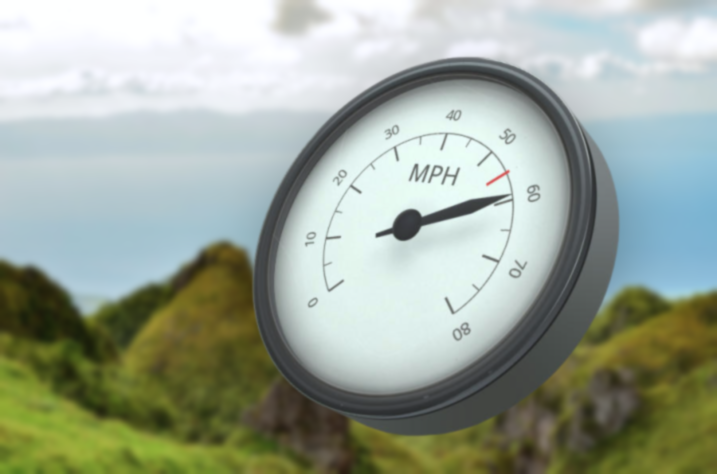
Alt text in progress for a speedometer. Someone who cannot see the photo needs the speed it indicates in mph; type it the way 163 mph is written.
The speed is 60 mph
